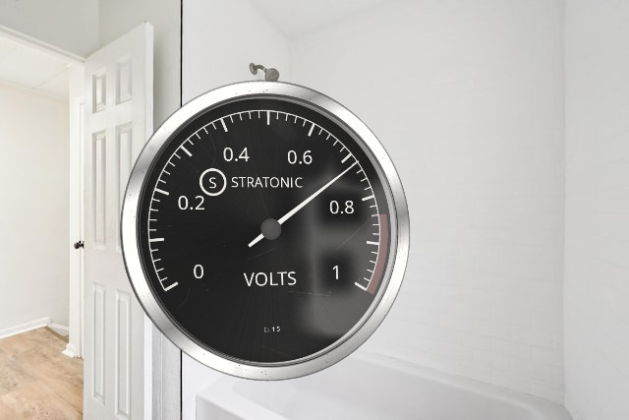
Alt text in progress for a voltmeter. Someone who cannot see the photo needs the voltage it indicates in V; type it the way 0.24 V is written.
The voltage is 0.72 V
